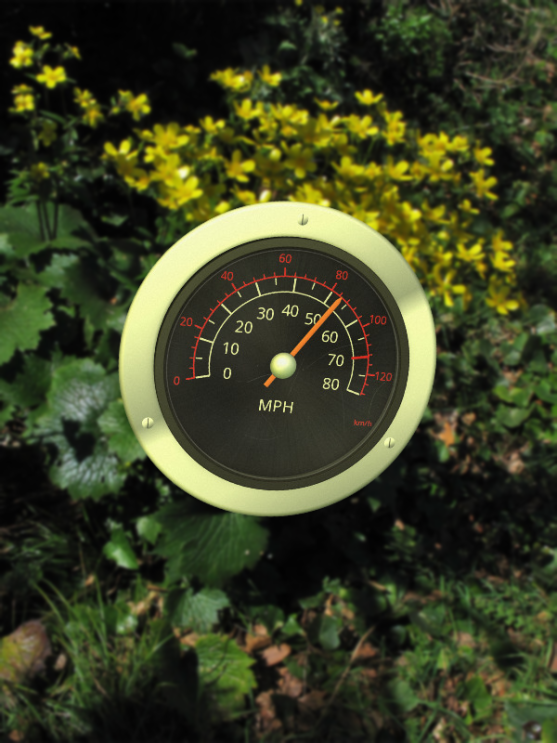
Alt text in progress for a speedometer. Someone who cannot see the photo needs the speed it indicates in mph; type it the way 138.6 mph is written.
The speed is 52.5 mph
